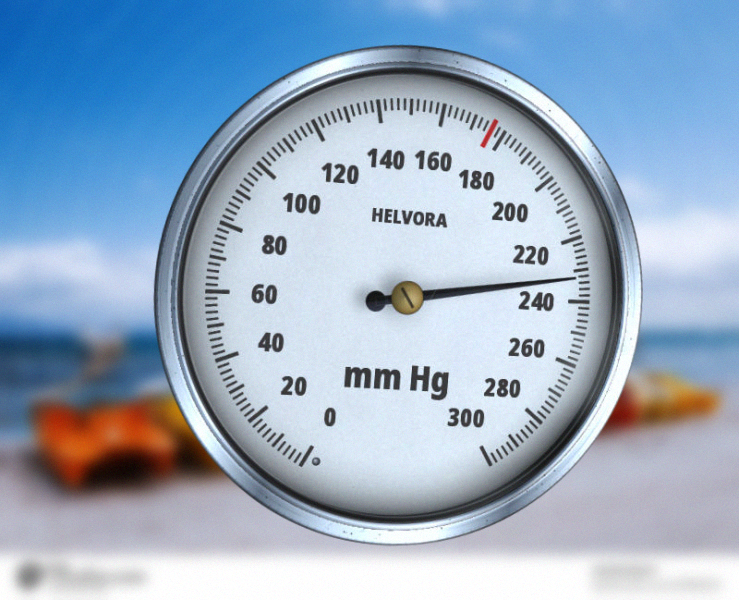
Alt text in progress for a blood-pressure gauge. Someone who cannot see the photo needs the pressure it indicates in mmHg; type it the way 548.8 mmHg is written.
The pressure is 232 mmHg
